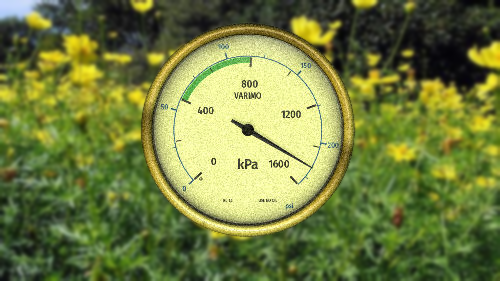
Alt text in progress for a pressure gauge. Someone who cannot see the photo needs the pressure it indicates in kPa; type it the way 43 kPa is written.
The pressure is 1500 kPa
